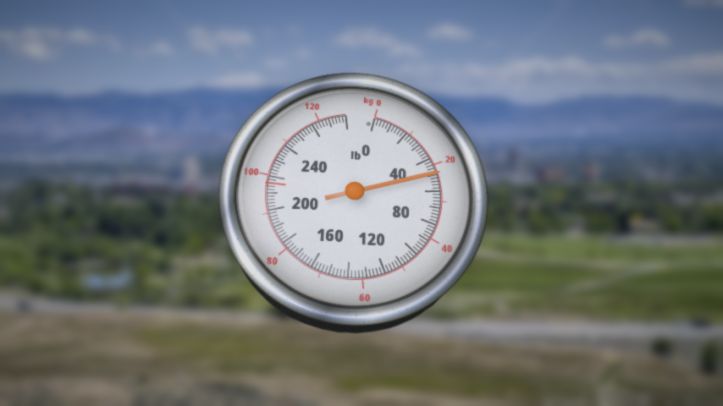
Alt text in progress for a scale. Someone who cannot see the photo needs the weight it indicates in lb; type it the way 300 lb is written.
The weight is 50 lb
